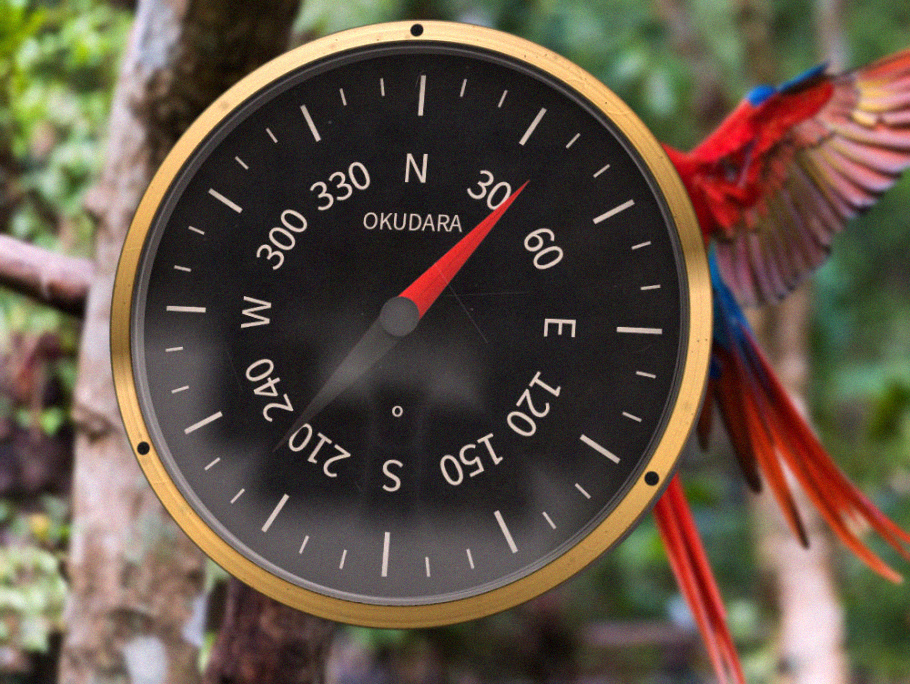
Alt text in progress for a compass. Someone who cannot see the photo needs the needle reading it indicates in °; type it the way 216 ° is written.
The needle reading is 40 °
